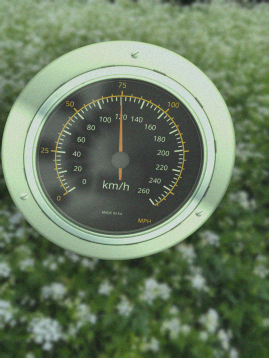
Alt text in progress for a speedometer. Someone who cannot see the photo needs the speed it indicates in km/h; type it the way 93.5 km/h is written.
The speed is 120 km/h
